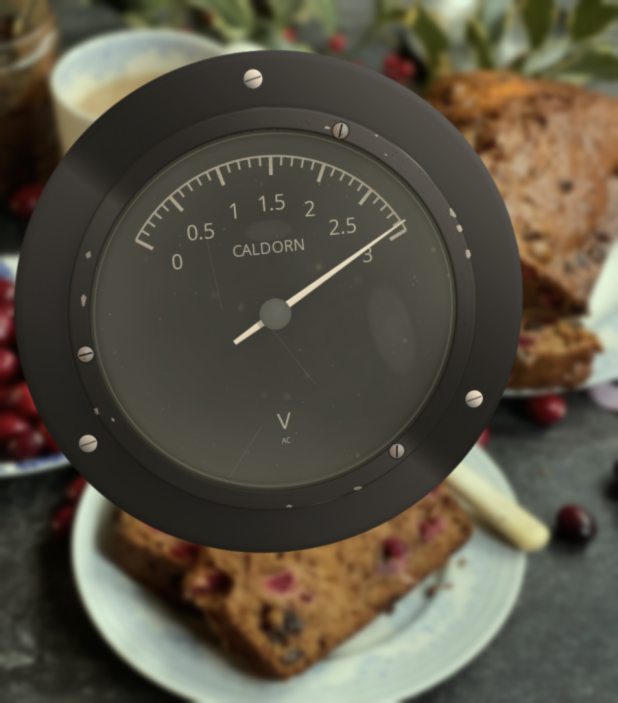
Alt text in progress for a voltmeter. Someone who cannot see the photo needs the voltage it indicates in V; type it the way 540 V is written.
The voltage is 2.9 V
